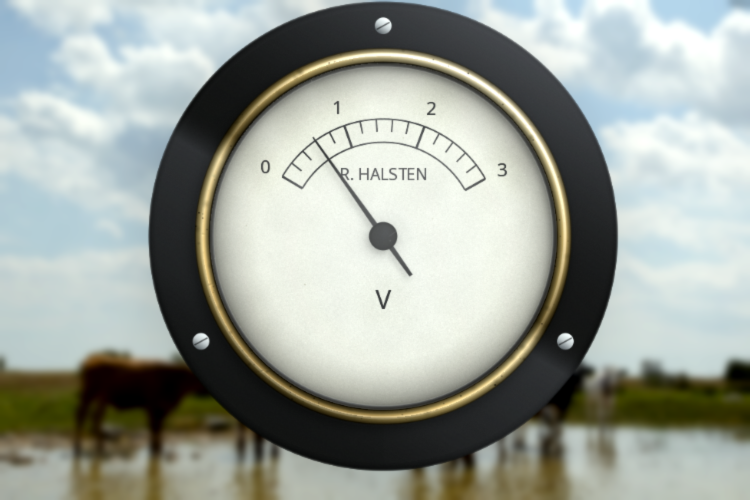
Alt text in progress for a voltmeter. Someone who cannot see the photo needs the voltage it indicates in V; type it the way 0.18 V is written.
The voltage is 0.6 V
